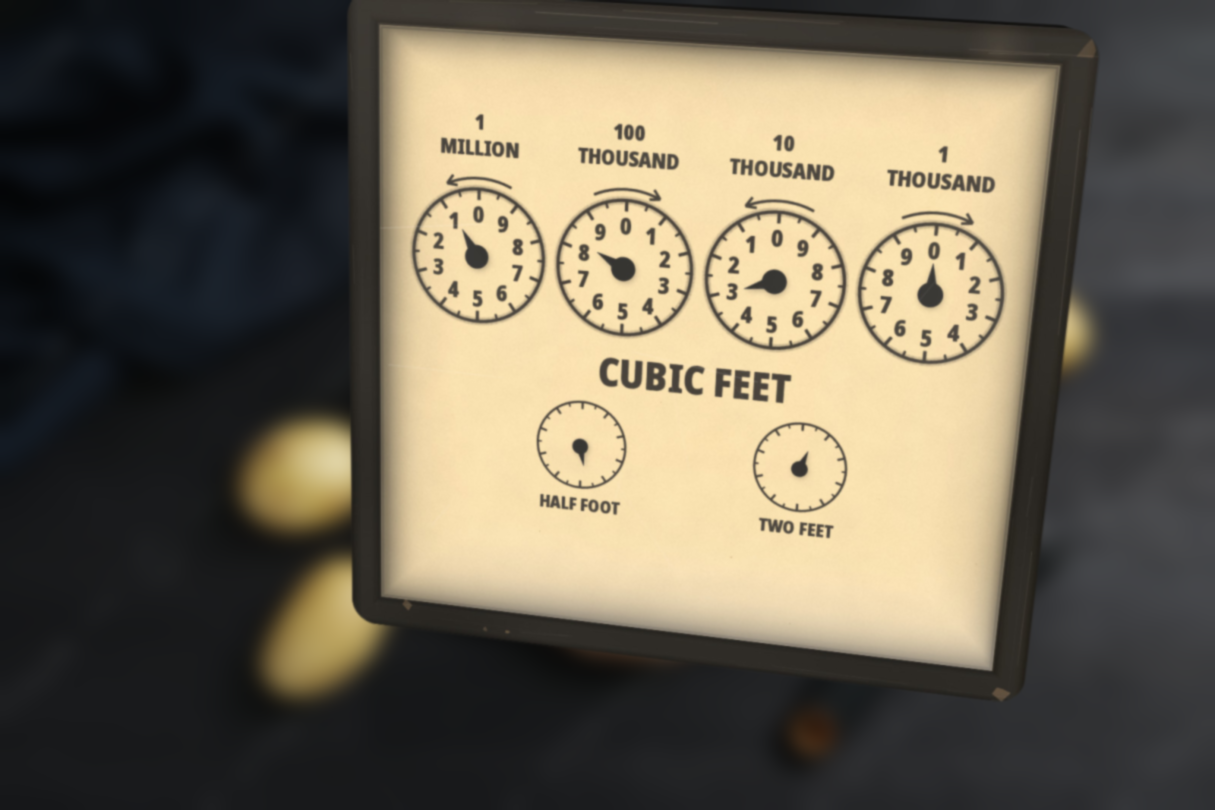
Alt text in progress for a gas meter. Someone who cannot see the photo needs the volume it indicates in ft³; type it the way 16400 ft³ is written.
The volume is 83000 ft³
